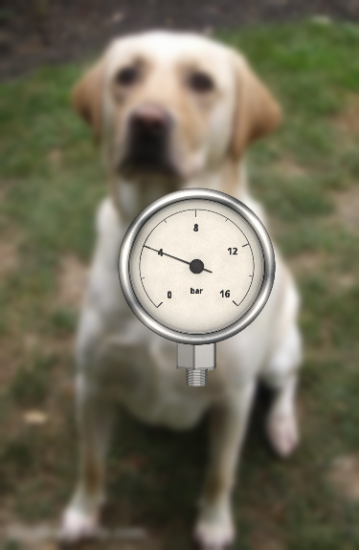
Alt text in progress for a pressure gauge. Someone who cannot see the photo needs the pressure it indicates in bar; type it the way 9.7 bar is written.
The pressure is 4 bar
